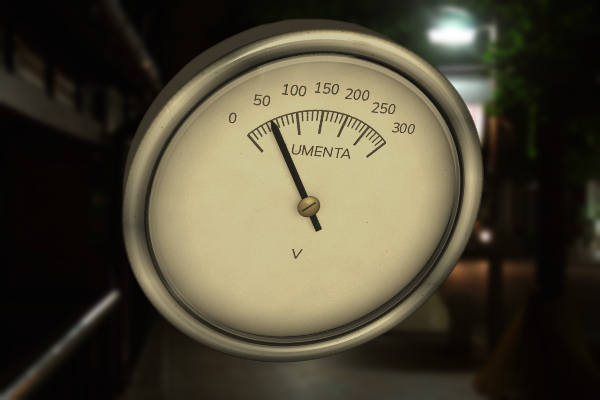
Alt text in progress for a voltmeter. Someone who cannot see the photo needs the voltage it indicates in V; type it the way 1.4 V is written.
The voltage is 50 V
